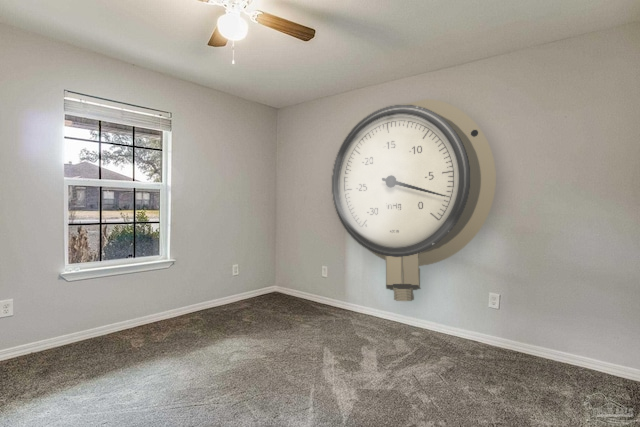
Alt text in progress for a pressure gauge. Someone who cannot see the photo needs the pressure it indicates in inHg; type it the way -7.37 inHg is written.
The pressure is -2.5 inHg
